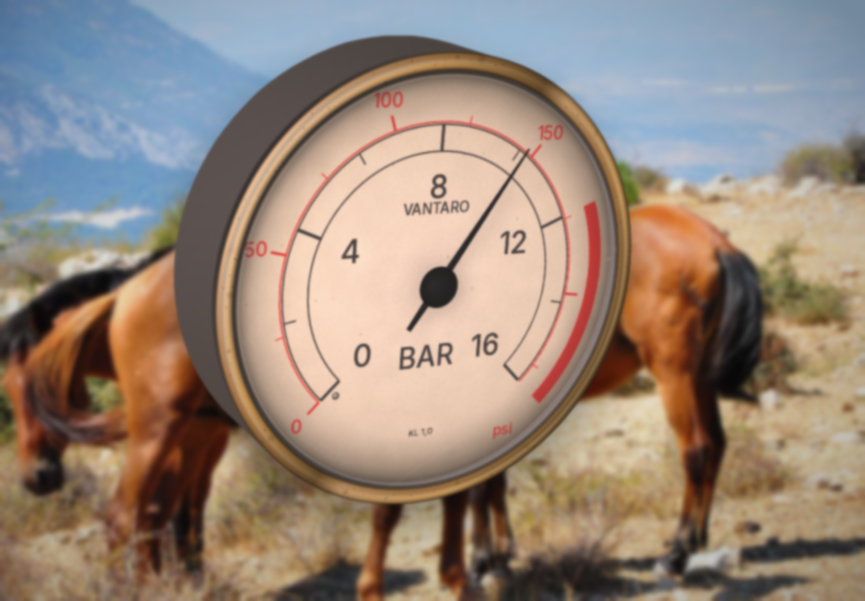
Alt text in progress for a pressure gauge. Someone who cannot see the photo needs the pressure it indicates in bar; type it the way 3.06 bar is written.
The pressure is 10 bar
